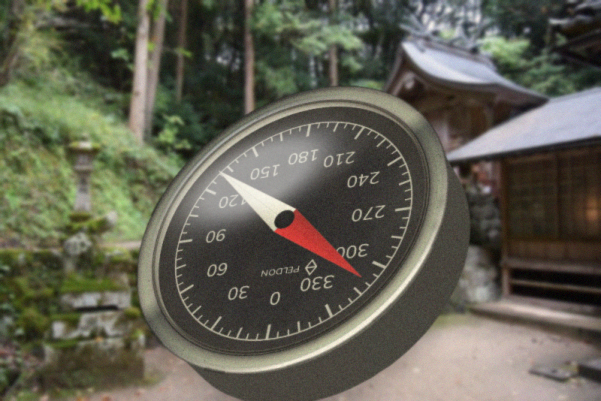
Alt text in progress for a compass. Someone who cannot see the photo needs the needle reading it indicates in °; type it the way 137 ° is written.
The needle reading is 310 °
